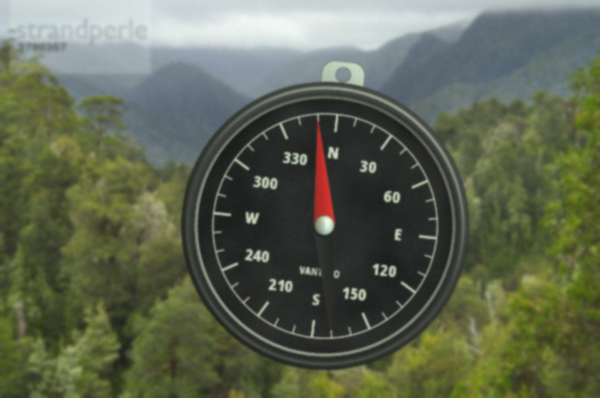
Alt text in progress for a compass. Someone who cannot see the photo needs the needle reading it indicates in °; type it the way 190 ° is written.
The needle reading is 350 °
